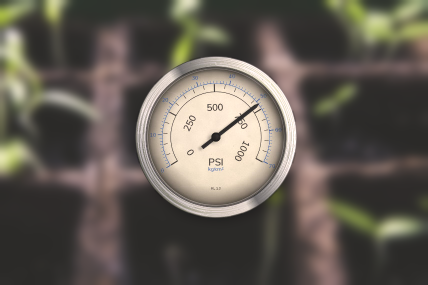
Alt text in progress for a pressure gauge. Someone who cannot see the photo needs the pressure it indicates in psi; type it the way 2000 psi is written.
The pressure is 725 psi
